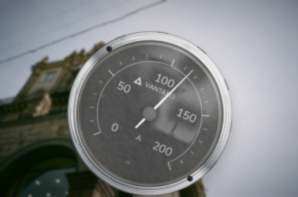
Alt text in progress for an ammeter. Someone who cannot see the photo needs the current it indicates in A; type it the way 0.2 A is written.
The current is 115 A
